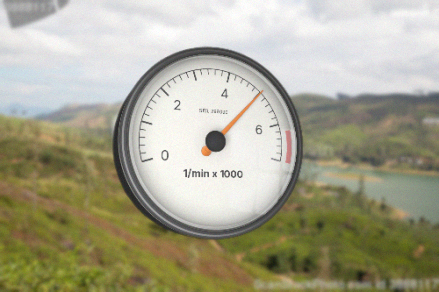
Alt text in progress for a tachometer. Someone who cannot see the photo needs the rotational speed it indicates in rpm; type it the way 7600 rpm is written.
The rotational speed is 5000 rpm
